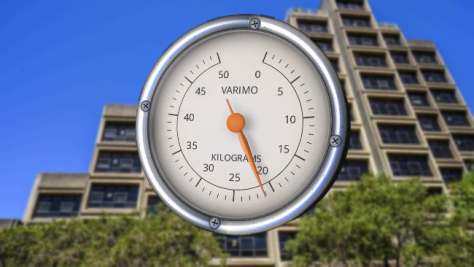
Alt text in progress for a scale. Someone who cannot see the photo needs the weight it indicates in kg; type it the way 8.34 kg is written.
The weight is 21 kg
